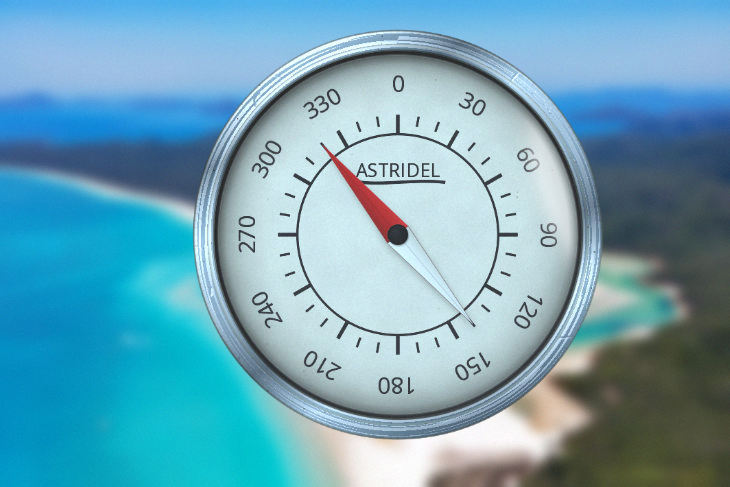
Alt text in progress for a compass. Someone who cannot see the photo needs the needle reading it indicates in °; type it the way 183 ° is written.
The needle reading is 320 °
